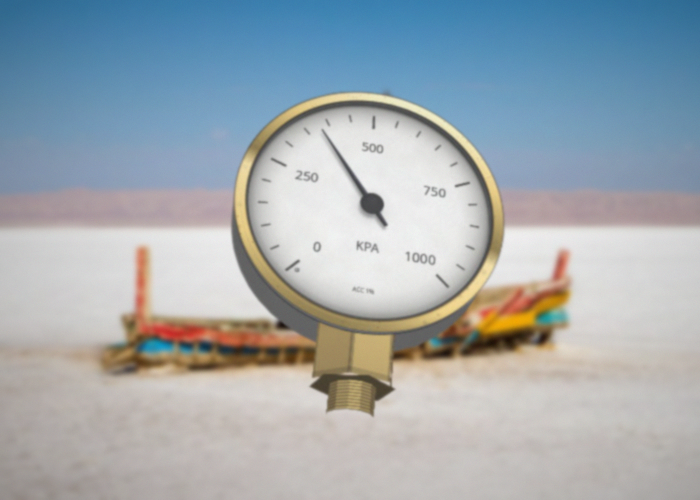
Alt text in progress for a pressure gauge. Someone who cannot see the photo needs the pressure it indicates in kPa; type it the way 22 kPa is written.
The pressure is 375 kPa
